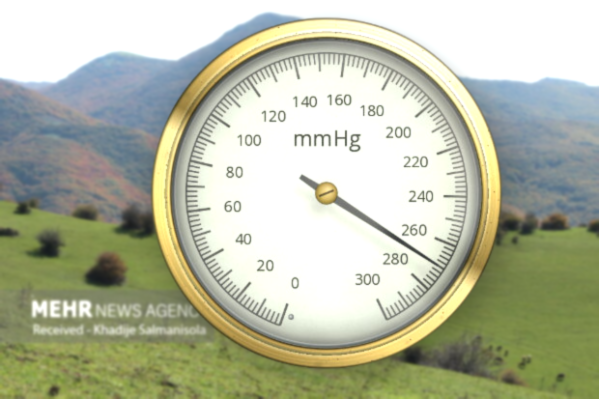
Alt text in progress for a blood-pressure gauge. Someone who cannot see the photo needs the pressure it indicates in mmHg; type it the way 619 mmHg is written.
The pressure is 270 mmHg
